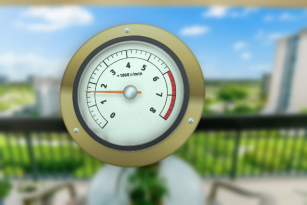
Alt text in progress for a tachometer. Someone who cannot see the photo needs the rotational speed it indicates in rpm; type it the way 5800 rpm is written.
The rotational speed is 1600 rpm
